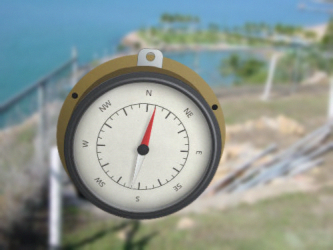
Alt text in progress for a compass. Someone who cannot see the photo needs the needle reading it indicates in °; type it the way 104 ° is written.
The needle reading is 10 °
